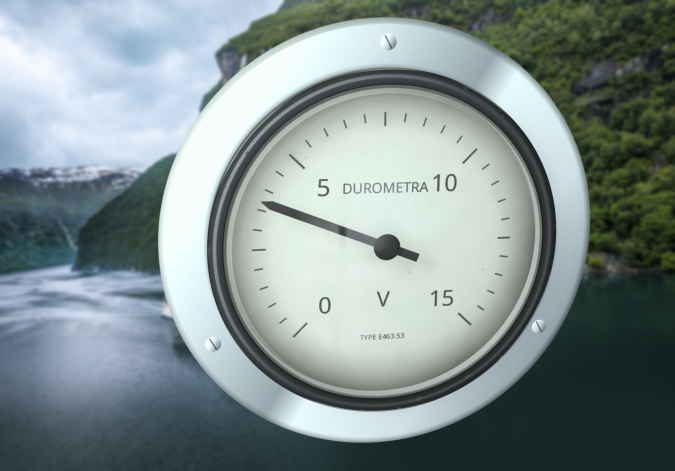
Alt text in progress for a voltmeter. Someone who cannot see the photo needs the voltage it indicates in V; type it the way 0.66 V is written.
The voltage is 3.75 V
